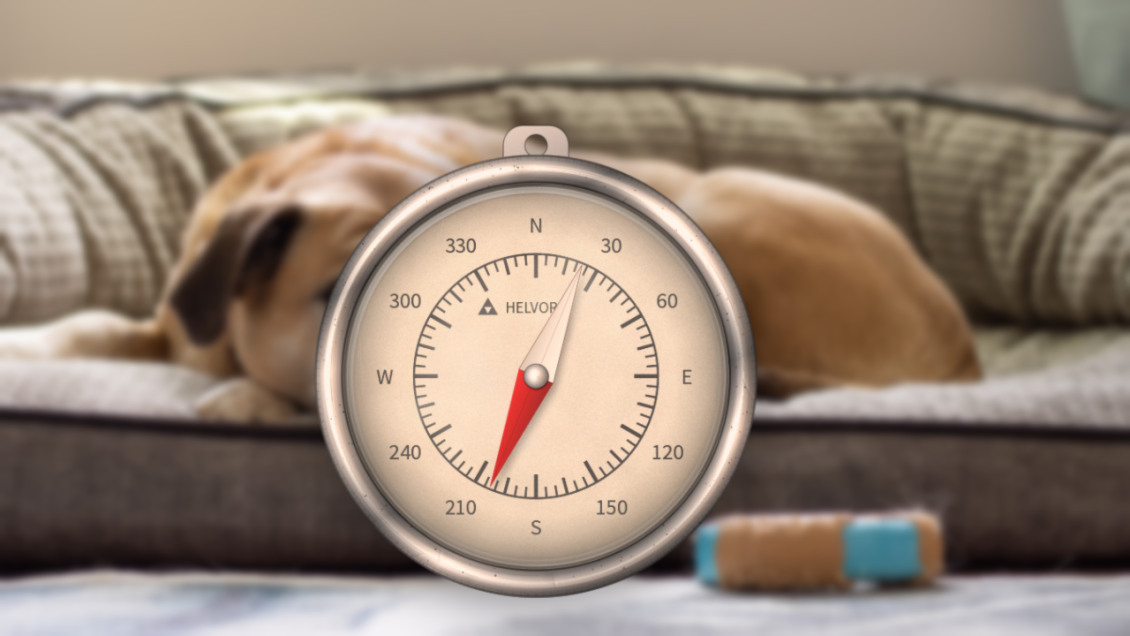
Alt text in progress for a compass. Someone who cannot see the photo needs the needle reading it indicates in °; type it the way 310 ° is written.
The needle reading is 202.5 °
